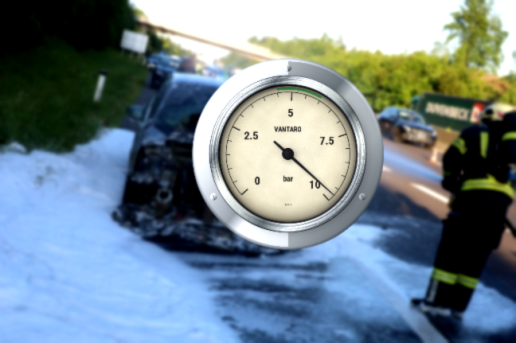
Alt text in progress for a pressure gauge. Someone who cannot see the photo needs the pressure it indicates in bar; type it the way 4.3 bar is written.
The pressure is 9.75 bar
